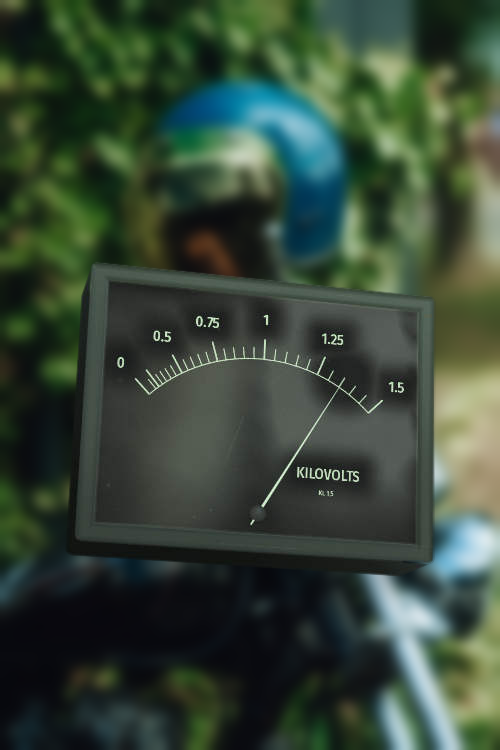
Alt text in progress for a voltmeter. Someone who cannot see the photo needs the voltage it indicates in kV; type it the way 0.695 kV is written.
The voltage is 1.35 kV
